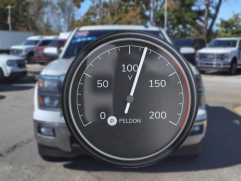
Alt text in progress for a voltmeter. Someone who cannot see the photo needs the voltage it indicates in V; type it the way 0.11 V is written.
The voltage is 115 V
